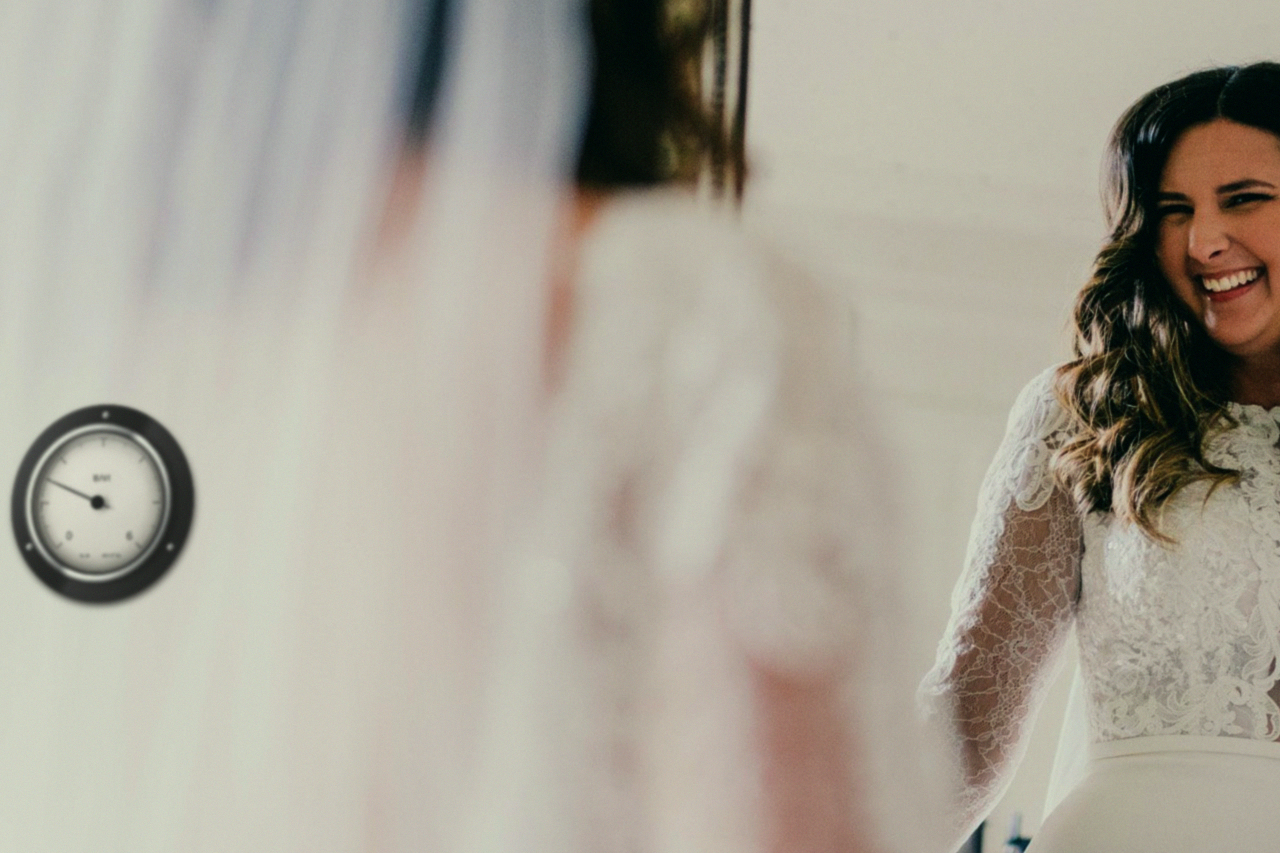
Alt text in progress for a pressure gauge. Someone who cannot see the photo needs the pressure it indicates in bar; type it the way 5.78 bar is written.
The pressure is 1.5 bar
